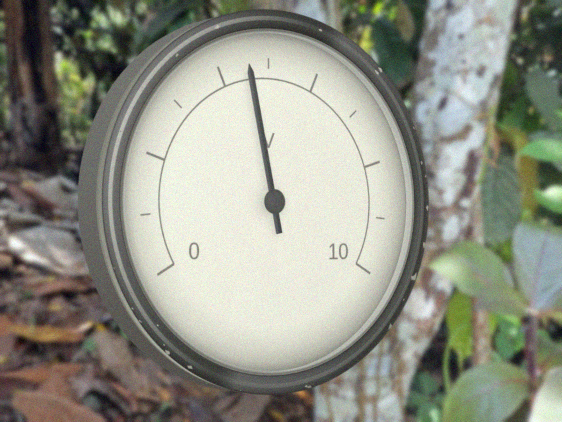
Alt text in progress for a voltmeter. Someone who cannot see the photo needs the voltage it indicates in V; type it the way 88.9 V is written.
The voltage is 4.5 V
